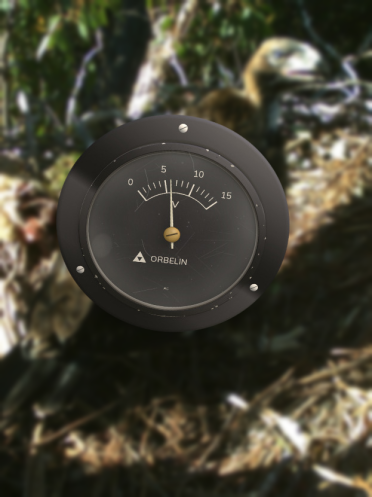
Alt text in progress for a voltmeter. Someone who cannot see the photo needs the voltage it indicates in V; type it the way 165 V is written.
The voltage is 6 V
